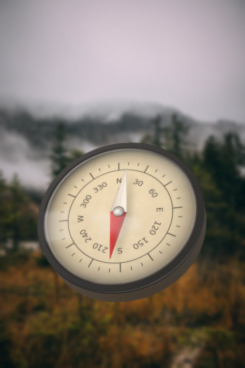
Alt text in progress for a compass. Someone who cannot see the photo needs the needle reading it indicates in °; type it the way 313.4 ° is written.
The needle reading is 190 °
